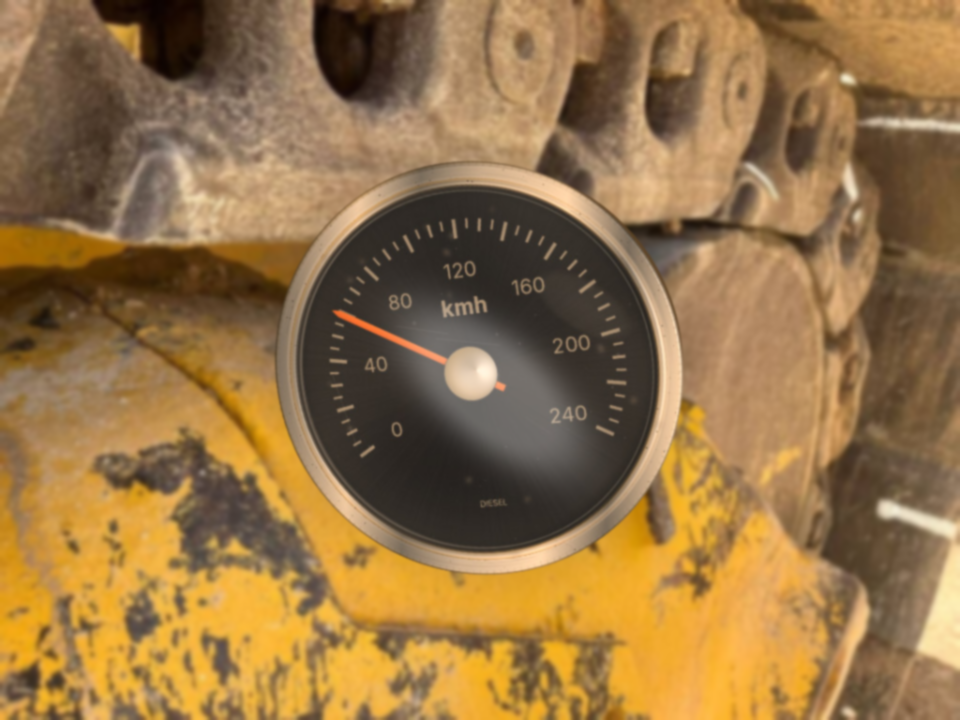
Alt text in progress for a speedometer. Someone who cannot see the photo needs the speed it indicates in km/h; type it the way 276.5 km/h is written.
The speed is 60 km/h
